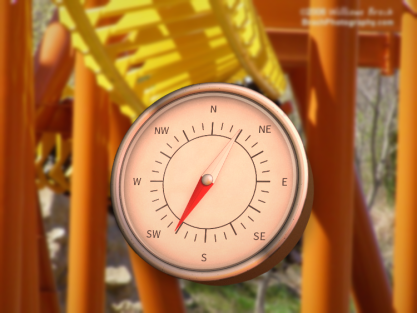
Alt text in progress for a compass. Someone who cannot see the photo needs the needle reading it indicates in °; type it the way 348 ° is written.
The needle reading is 210 °
